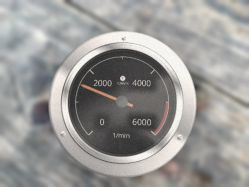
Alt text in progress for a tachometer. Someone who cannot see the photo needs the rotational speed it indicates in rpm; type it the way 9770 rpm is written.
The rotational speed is 1500 rpm
